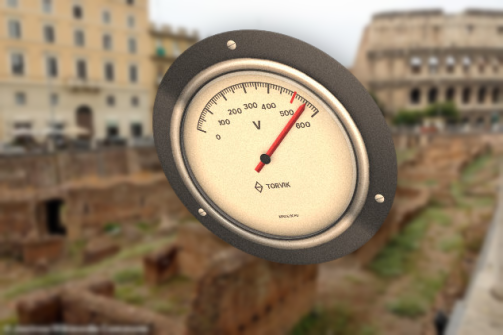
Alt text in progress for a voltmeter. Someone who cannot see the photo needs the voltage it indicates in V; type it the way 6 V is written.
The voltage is 550 V
